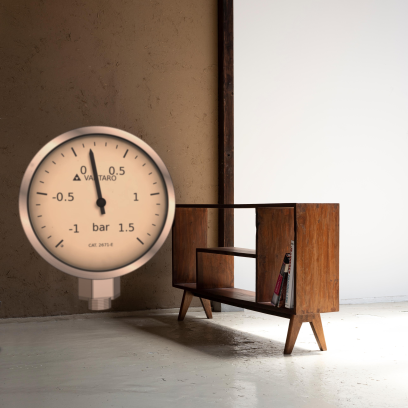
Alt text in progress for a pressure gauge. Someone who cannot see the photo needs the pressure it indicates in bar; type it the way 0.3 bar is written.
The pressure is 0.15 bar
